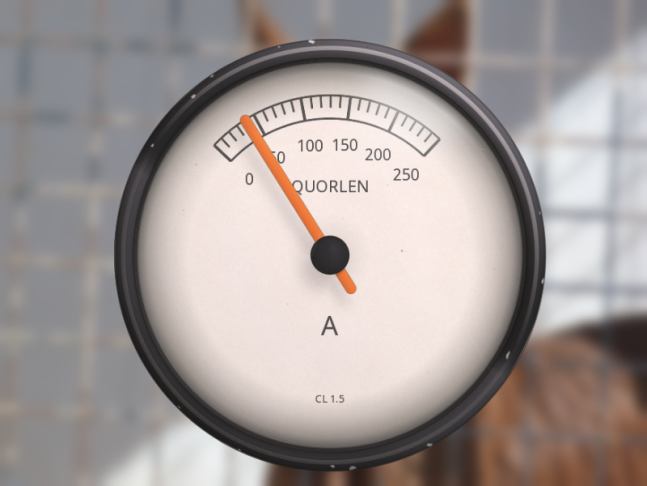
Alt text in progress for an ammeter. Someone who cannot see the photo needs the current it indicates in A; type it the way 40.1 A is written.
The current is 40 A
